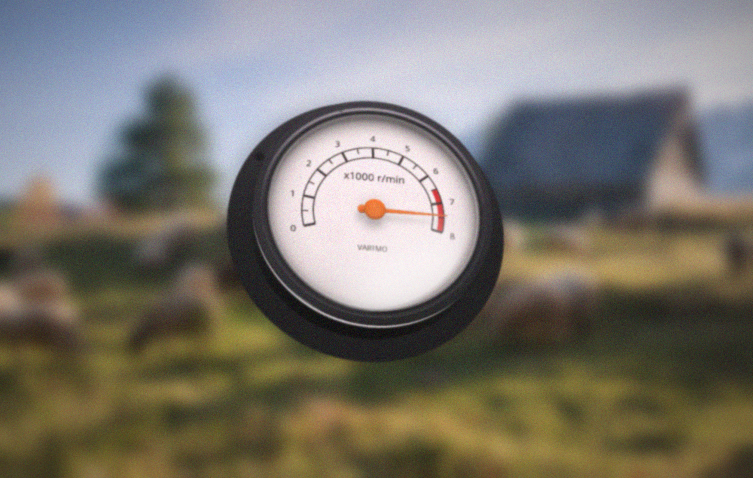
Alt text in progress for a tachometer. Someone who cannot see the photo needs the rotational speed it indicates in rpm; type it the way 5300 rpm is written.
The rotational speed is 7500 rpm
